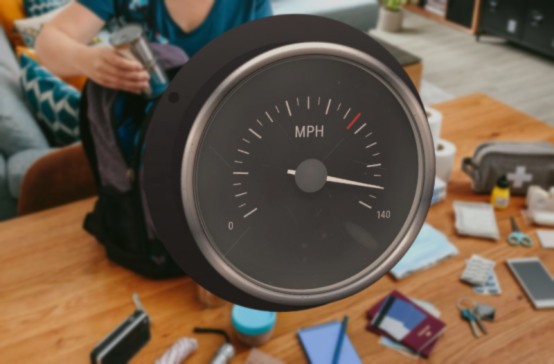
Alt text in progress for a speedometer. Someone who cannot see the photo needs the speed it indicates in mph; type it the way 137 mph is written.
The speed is 130 mph
